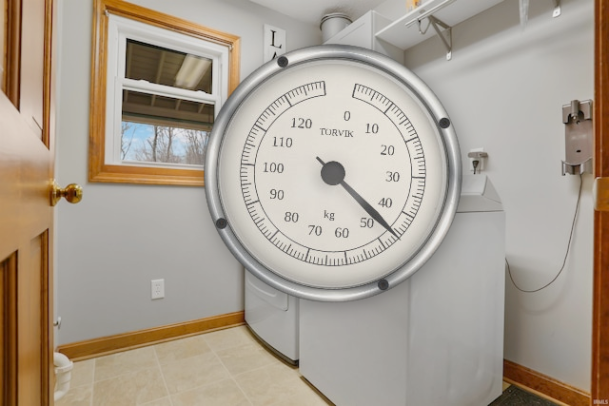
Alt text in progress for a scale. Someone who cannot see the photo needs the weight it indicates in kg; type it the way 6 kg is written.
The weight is 46 kg
